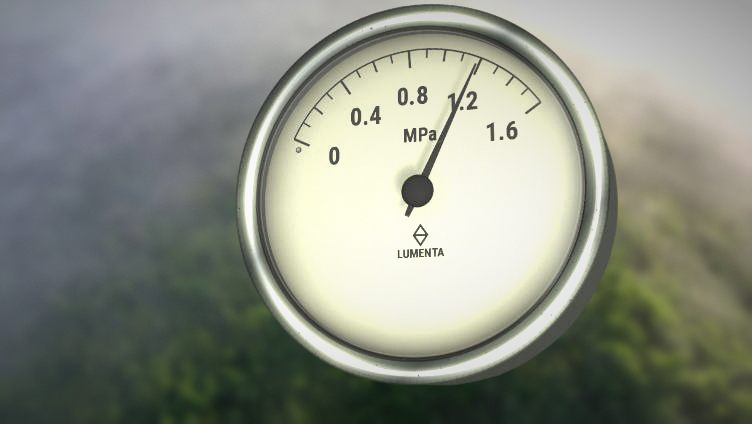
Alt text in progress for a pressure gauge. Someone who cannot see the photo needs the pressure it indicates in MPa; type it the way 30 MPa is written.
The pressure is 1.2 MPa
